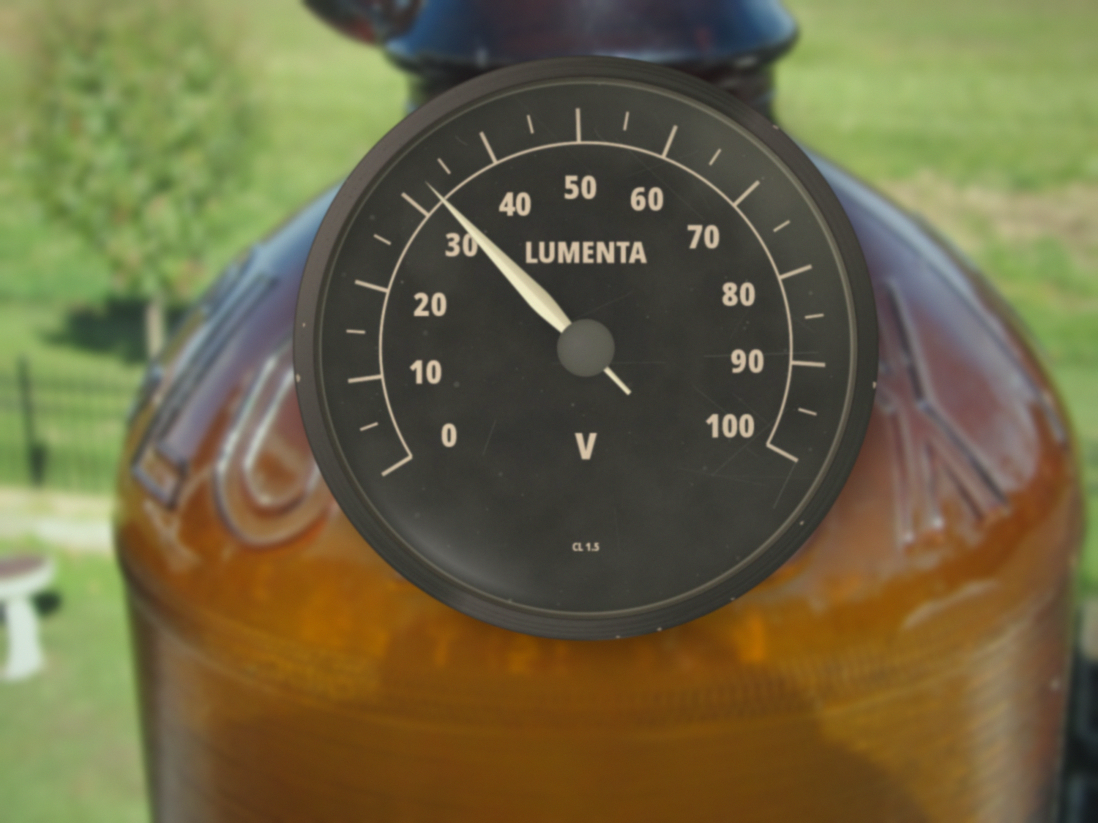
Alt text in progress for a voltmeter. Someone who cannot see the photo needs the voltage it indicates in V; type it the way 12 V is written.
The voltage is 32.5 V
